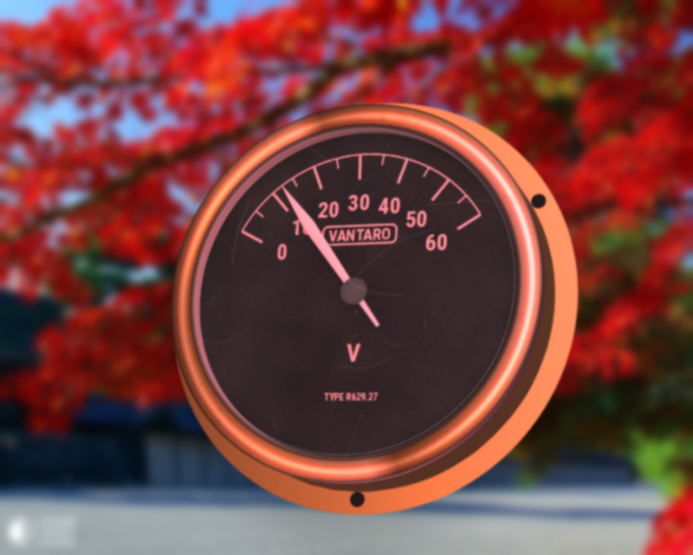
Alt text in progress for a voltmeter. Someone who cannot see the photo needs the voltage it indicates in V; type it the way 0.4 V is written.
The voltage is 12.5 V
